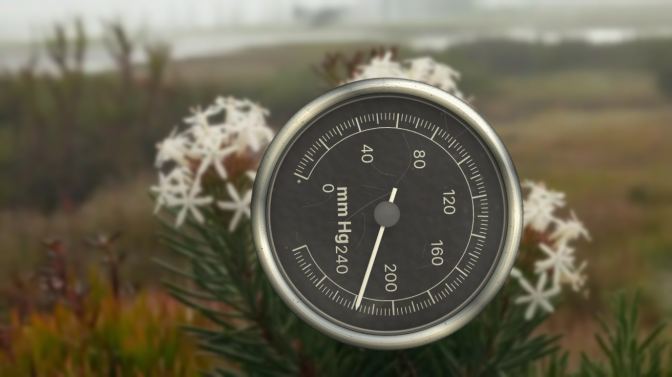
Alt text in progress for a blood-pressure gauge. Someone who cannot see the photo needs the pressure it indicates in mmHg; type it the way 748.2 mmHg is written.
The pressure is 218 mmHg
